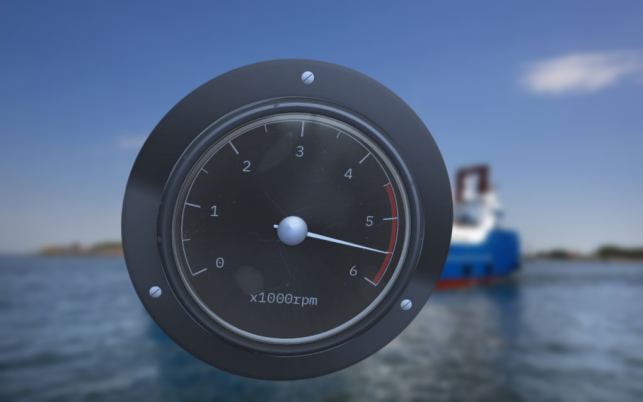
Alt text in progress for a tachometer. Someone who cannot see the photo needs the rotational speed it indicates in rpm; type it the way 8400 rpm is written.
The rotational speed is 5500 rpm
